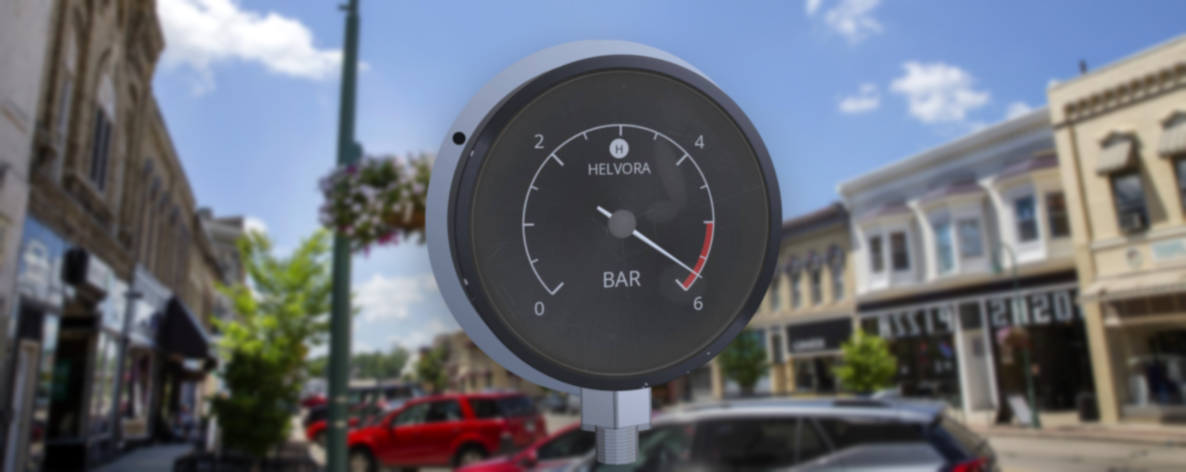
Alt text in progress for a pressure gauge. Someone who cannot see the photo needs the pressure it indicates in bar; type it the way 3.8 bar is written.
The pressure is 5.75 bar
